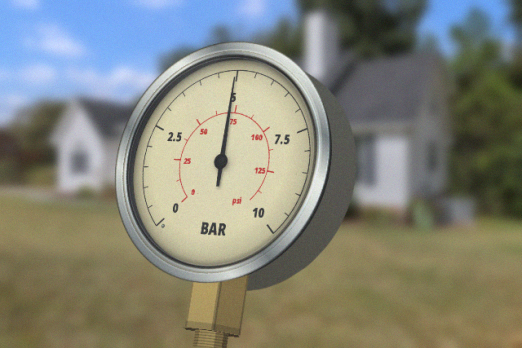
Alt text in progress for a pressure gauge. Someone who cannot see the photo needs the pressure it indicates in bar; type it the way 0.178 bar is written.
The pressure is 5 bar
